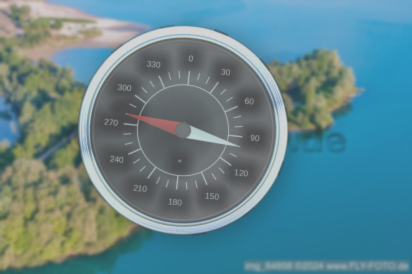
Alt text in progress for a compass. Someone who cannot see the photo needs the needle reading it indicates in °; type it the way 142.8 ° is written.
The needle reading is 280 °
